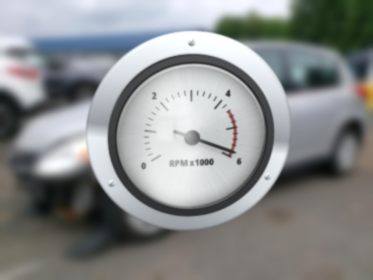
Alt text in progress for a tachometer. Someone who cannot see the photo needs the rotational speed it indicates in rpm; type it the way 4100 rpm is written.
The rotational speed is 5800 rpm
